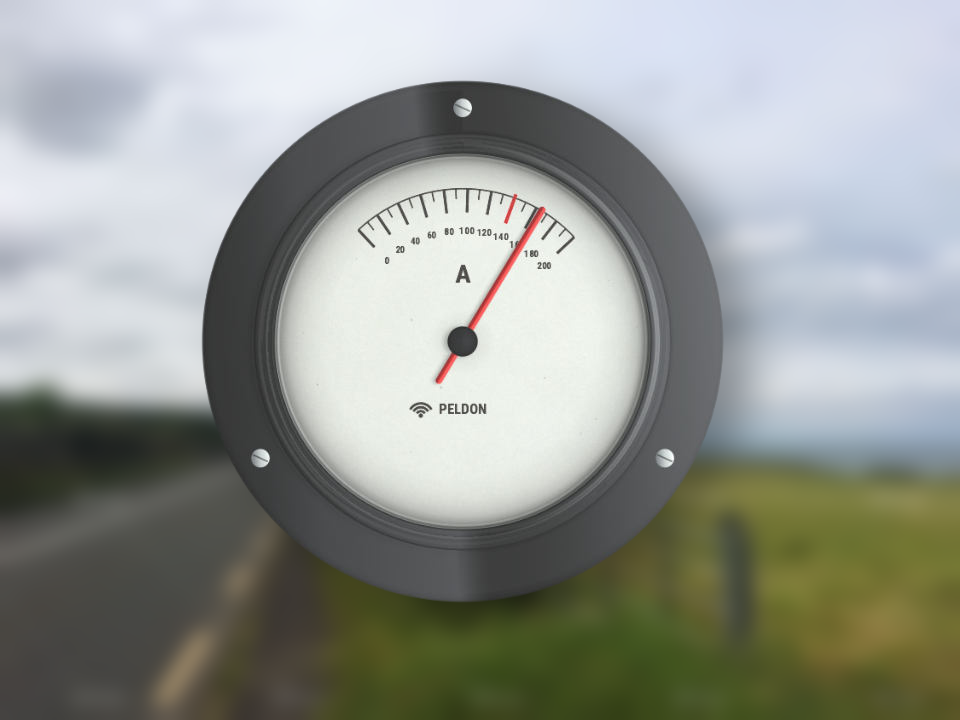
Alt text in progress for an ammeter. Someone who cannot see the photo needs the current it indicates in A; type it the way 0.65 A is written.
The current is 165 A
